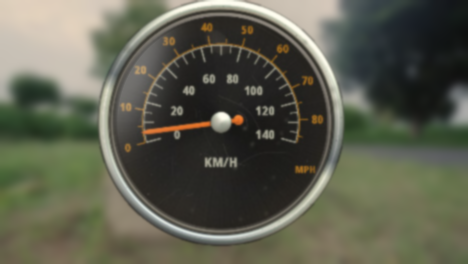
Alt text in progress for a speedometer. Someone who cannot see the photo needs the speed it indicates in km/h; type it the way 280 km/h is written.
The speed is 5 km/h
